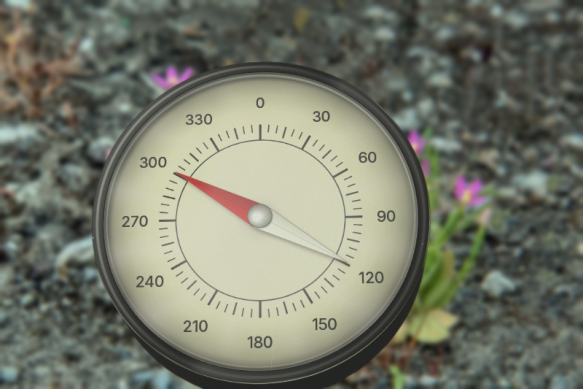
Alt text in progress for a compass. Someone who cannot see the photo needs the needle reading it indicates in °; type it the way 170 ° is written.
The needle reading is 300 °
